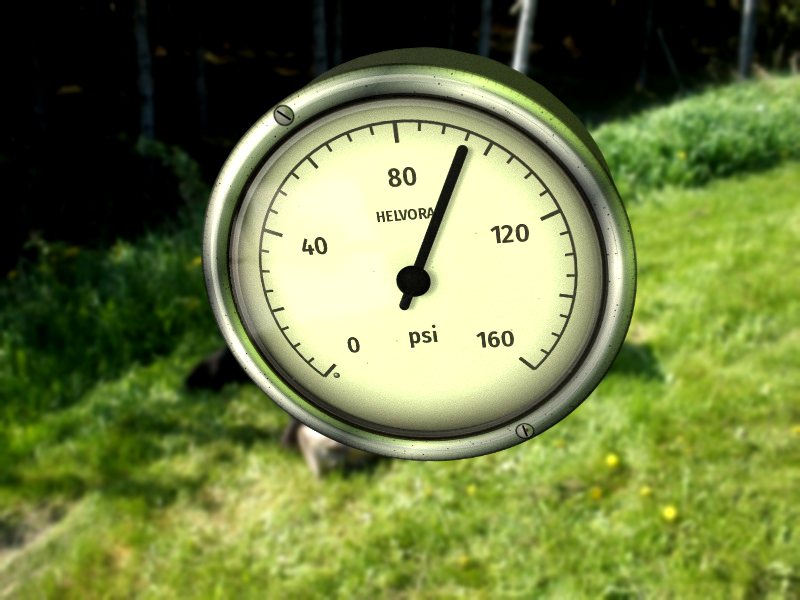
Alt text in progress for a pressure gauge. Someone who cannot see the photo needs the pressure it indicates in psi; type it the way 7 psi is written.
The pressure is 95 psi
